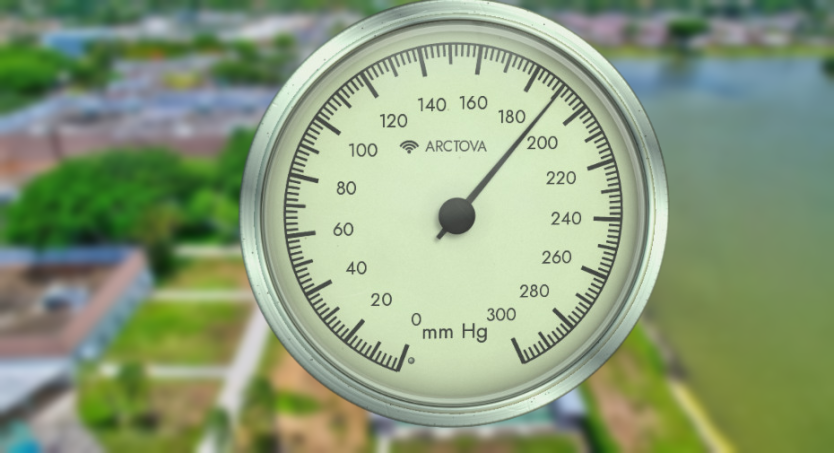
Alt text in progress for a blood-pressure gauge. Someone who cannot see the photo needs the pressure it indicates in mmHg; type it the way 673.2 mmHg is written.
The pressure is 190 mmHg
